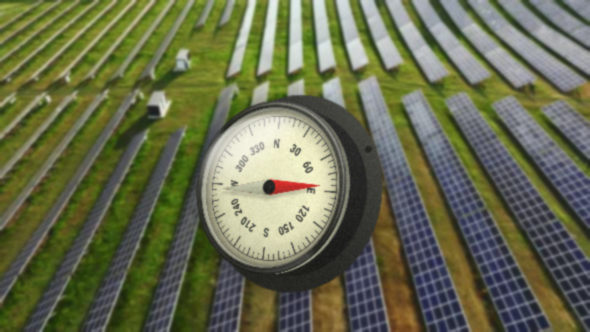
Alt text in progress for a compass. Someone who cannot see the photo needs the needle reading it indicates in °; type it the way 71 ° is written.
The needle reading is 85 °
